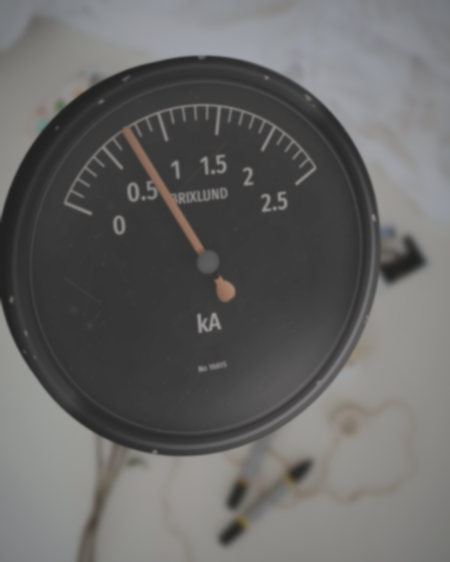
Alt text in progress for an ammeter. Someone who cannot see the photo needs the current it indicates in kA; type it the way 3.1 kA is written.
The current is 0.7 kA
